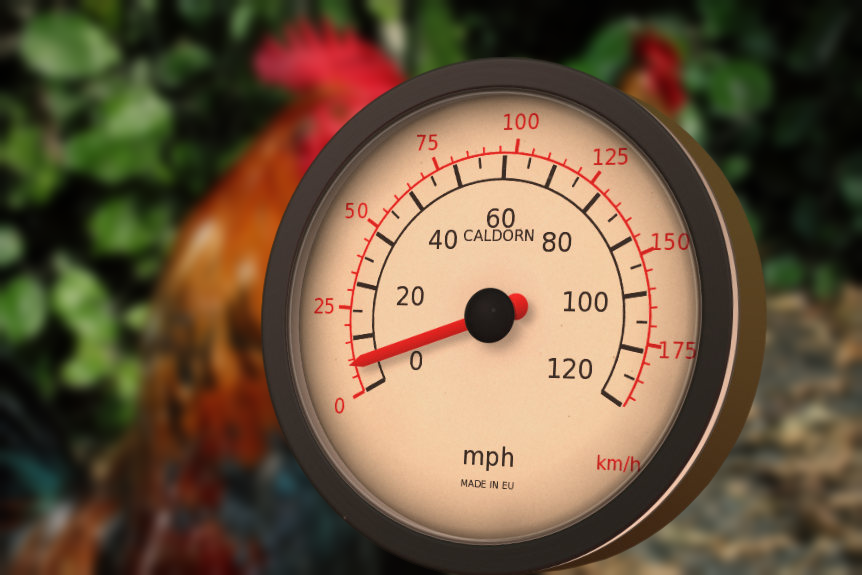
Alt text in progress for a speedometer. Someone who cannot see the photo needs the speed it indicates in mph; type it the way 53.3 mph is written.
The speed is 5 mph
